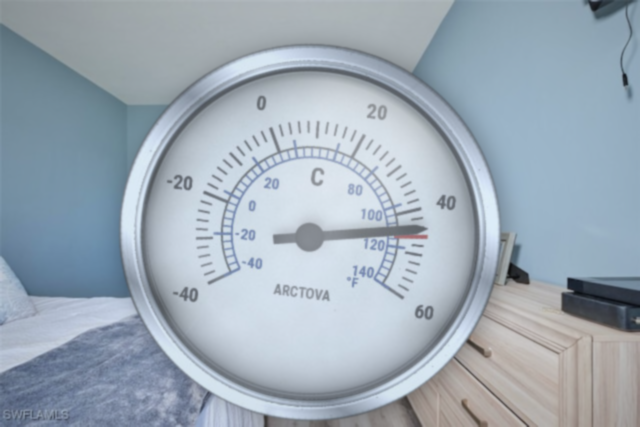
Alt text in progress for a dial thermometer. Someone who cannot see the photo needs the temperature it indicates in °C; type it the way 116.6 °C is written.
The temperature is 44 °C
